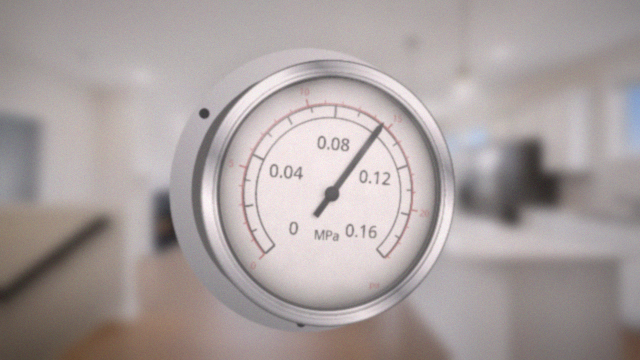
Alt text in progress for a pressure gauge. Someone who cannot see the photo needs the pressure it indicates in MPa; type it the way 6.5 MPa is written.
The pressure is 0.1 MPa
